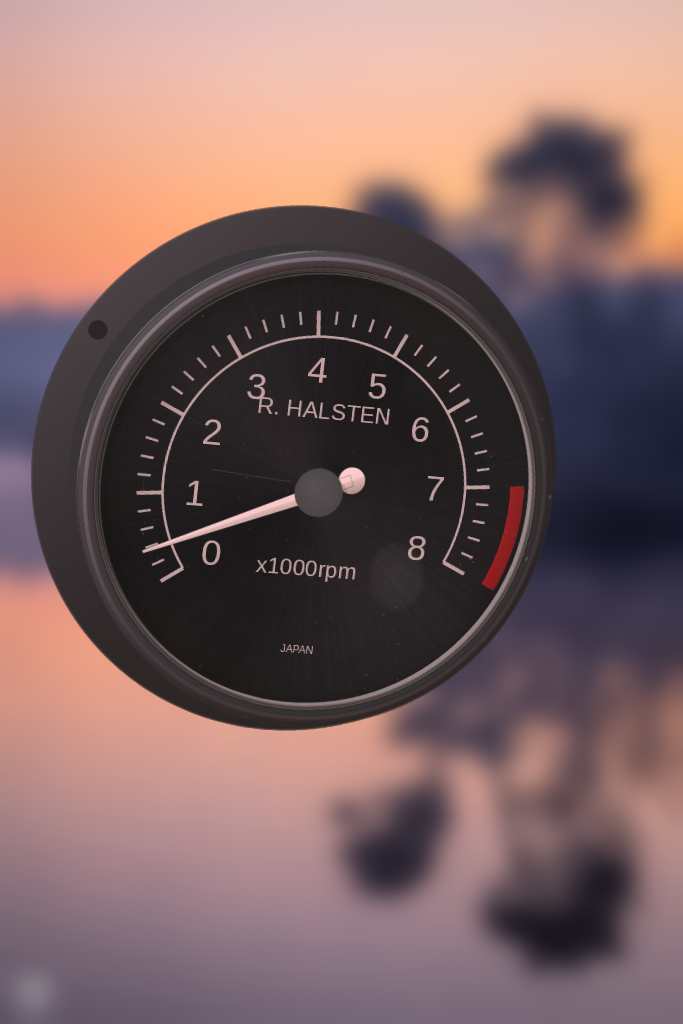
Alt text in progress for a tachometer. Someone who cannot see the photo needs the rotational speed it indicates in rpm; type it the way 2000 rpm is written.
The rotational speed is 400 rpm
